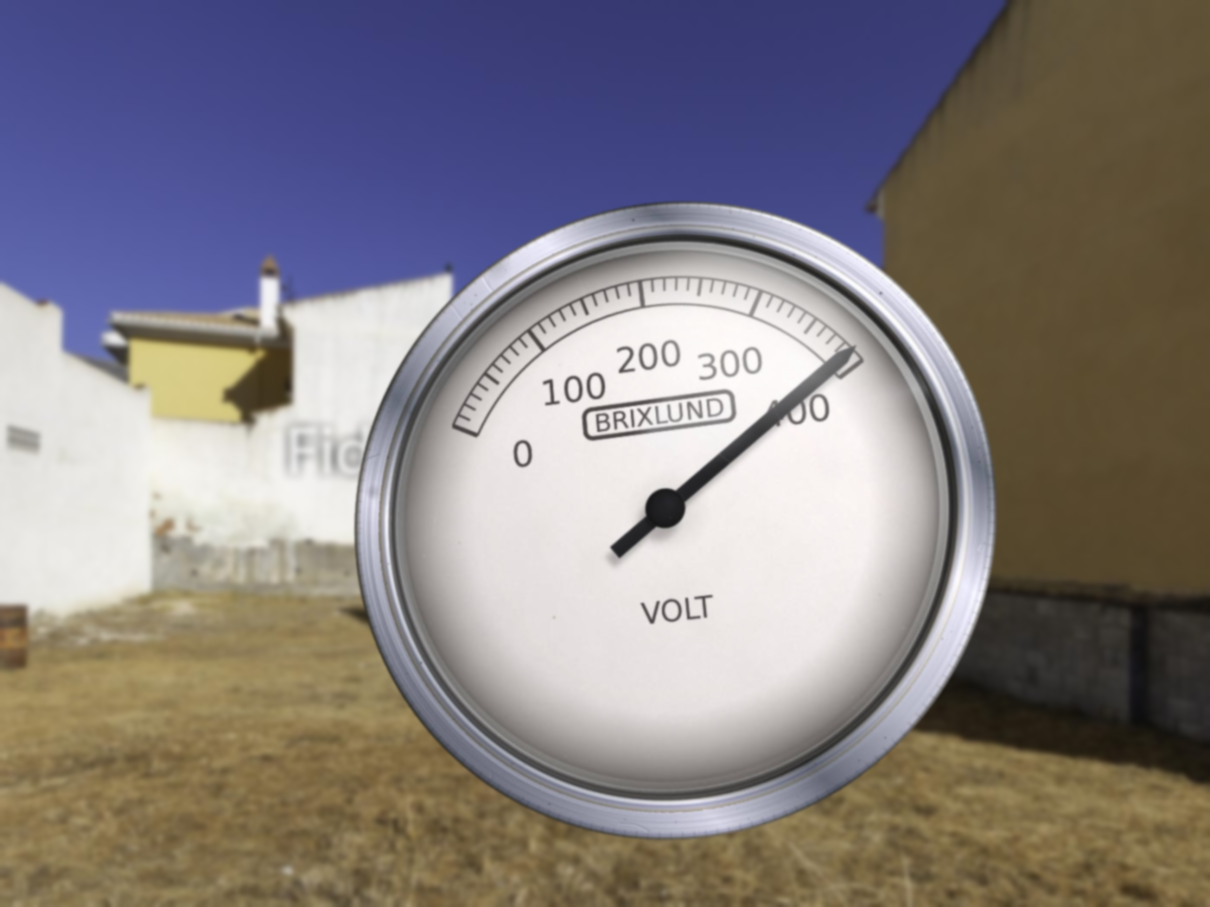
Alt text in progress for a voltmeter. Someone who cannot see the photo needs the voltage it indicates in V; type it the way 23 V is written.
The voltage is 390 V
